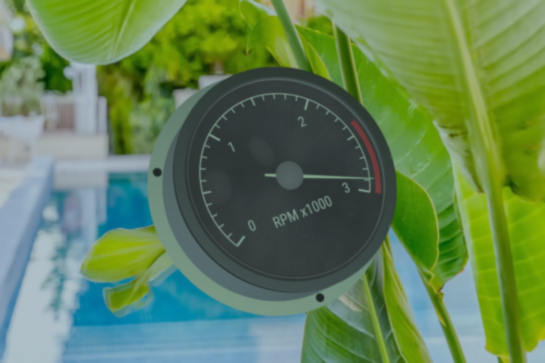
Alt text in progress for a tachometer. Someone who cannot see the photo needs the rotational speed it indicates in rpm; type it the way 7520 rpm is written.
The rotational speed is 2900 rpm
